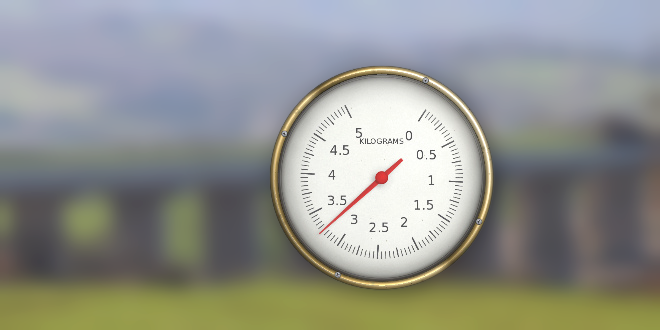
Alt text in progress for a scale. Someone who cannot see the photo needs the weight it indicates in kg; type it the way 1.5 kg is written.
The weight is 3.25 kg
